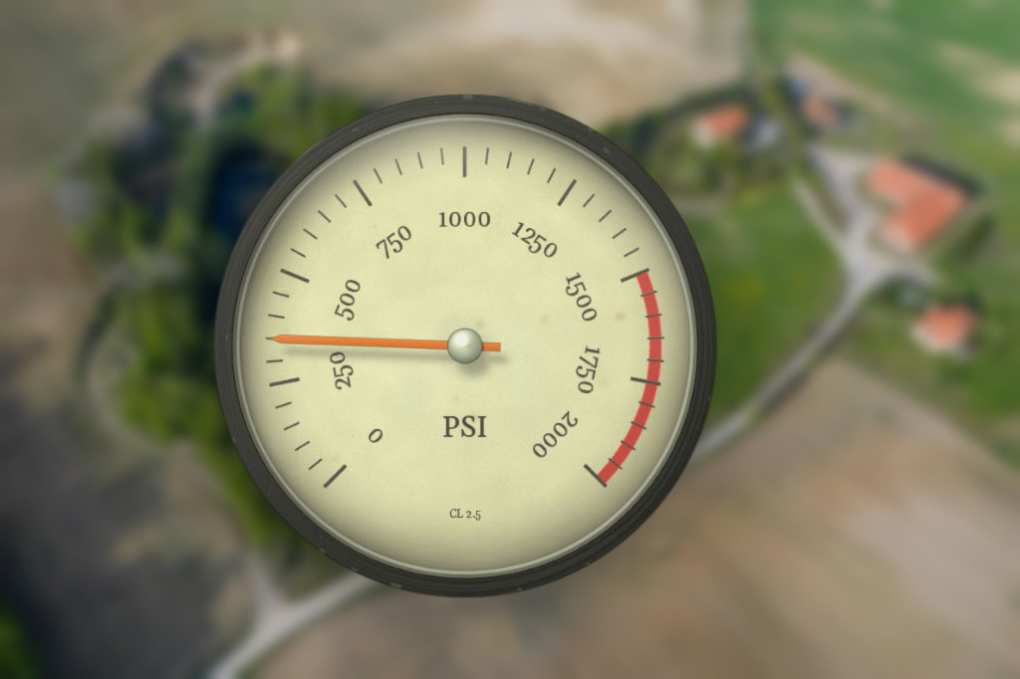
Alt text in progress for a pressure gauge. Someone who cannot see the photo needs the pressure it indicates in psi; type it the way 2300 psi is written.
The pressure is 350 psi
